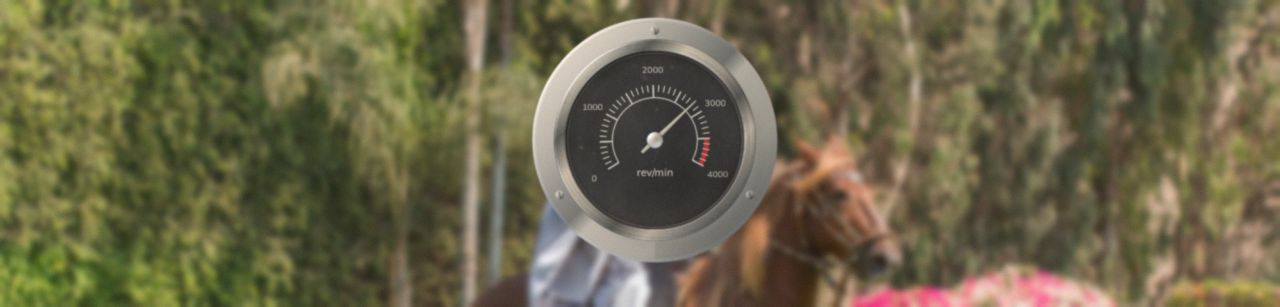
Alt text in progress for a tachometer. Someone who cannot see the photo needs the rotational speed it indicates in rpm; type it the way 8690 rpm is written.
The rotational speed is 2800 rpm
